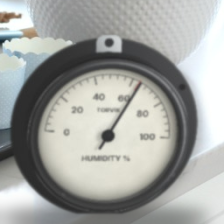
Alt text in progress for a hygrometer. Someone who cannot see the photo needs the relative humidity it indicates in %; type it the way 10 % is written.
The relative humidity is 64 %
